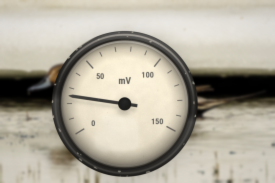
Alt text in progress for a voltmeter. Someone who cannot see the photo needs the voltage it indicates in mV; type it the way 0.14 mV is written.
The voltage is 25 mV
